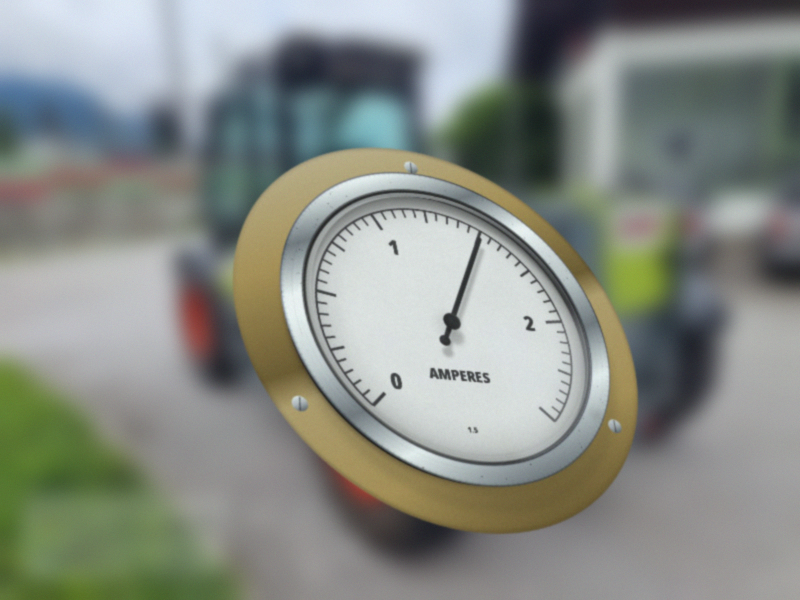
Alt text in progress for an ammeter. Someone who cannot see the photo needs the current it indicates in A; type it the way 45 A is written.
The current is 1.5 A
